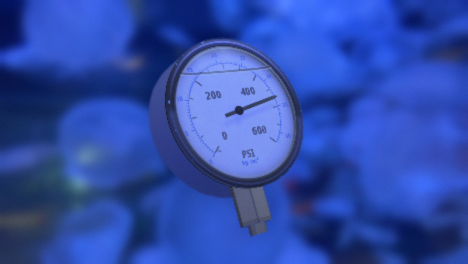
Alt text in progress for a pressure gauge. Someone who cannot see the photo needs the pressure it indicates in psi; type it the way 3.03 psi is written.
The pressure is 475 psi
